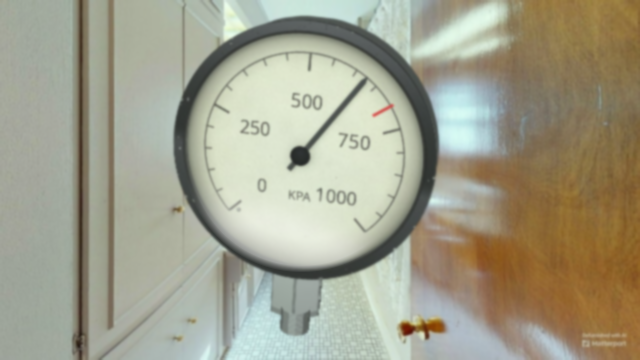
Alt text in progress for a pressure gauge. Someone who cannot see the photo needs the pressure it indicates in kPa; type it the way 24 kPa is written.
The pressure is 625 kPa
